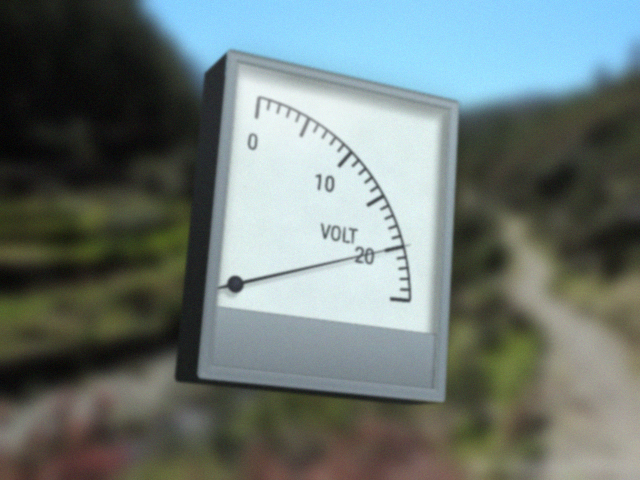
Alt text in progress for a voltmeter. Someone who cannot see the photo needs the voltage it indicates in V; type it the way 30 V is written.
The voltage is 20 V
